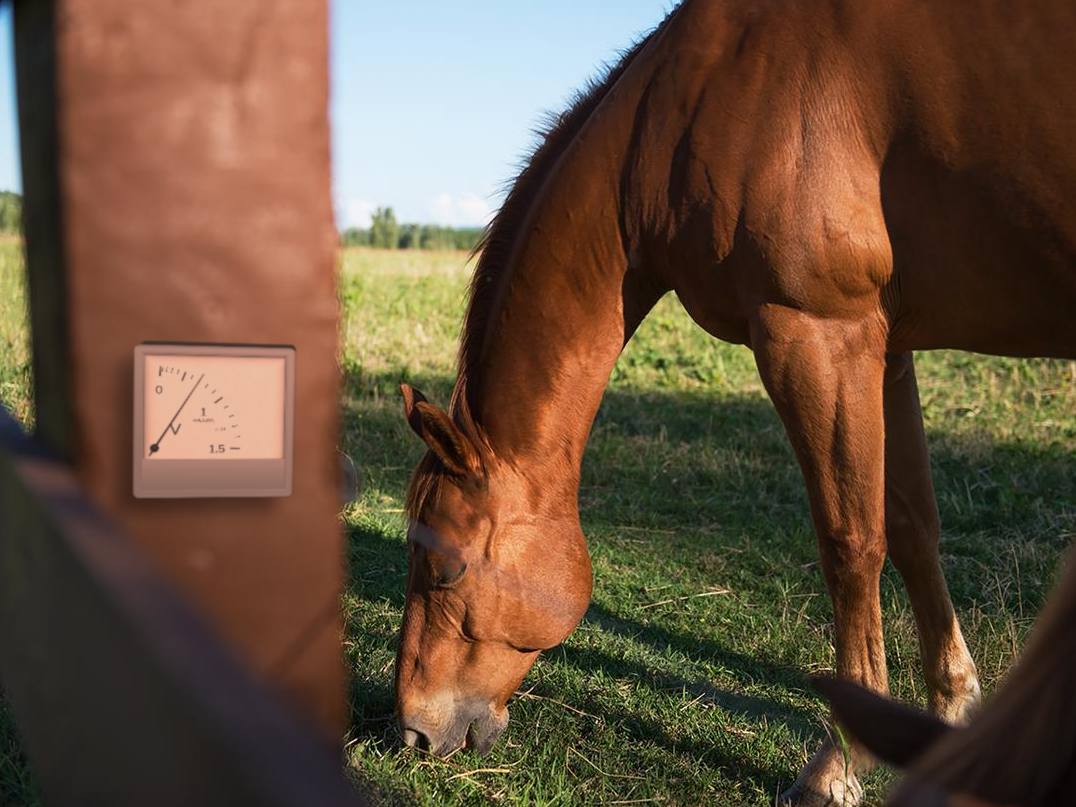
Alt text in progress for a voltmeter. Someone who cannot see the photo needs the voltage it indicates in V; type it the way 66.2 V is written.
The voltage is 0.7 V
